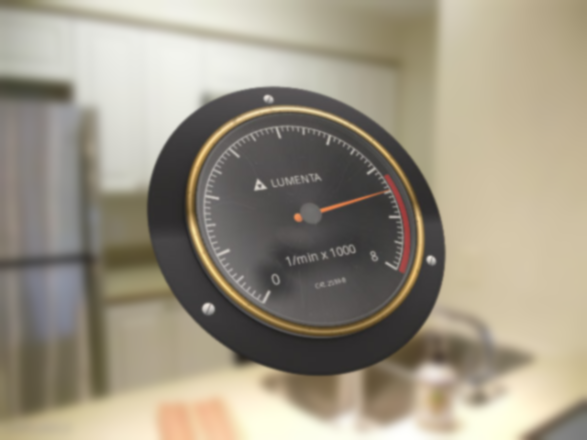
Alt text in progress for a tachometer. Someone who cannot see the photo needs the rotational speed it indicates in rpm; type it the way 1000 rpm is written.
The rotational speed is 6500 rpm
